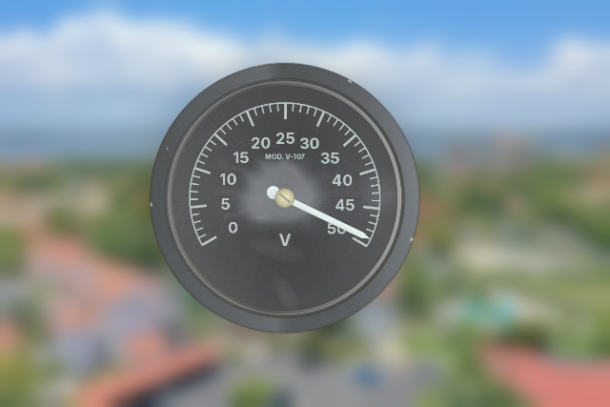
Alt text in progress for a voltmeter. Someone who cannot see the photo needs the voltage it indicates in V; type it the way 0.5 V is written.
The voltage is 49 V
